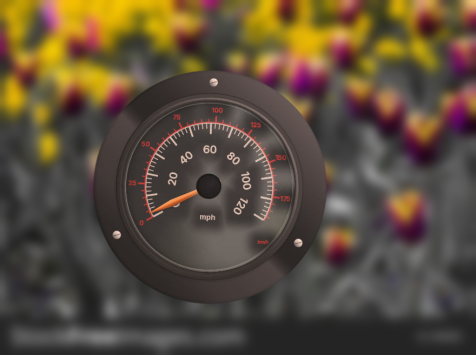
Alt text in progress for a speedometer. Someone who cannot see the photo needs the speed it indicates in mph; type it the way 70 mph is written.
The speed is 2 mph
